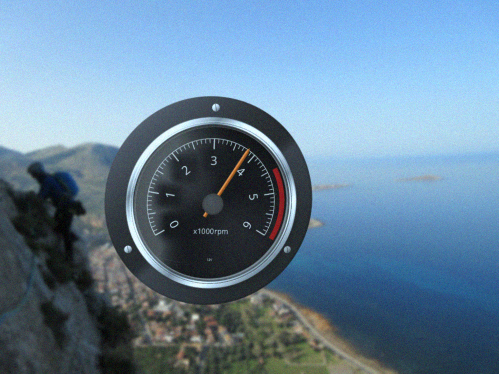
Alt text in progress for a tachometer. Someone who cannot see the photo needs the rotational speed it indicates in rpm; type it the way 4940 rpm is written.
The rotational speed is 3800 rpm
